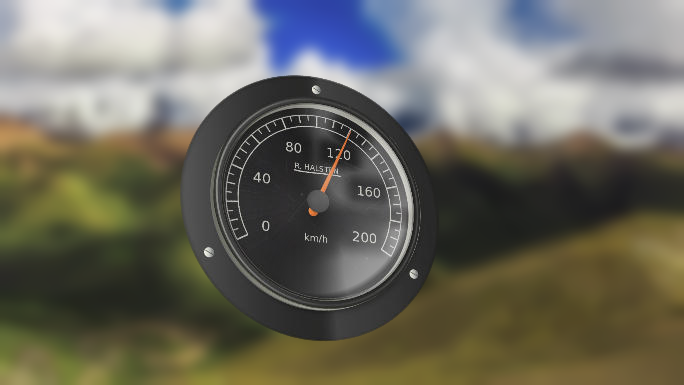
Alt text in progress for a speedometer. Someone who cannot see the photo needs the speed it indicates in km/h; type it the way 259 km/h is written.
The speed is 120 km/h
